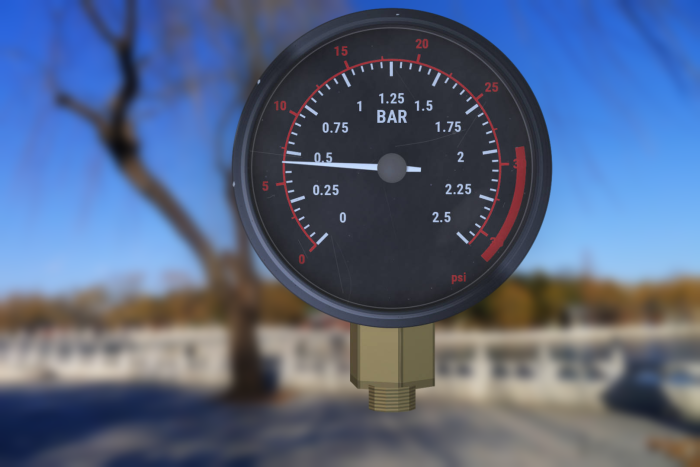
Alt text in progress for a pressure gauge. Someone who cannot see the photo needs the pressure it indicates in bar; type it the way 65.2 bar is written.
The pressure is 0.45 bar
